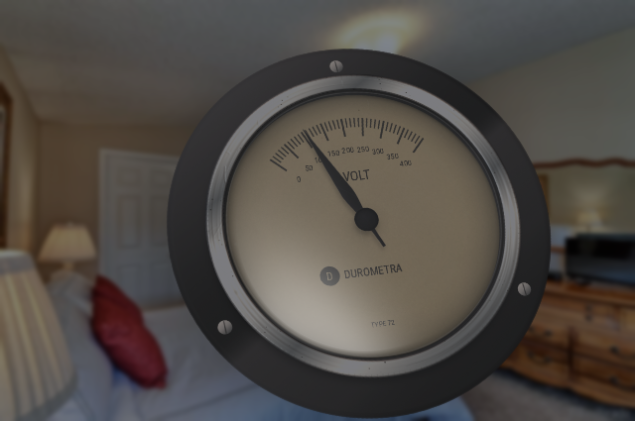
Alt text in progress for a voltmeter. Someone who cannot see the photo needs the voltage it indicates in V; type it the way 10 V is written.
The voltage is 100 V
